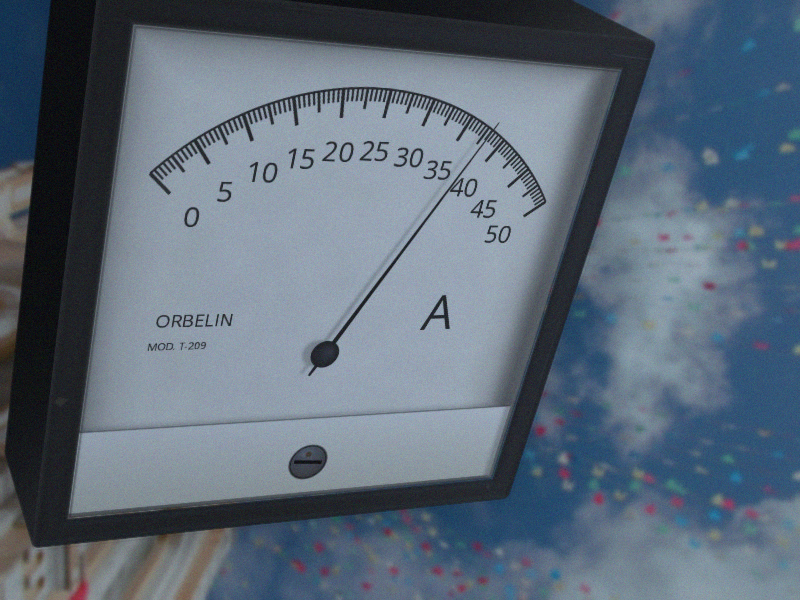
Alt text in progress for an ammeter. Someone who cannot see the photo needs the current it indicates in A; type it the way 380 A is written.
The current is 37.5 A
